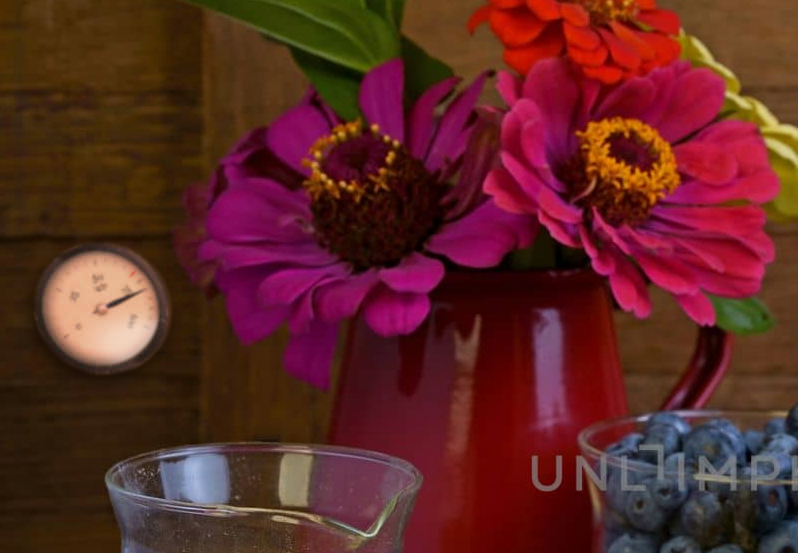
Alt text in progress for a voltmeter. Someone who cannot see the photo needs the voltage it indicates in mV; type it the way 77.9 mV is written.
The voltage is 80 mV
